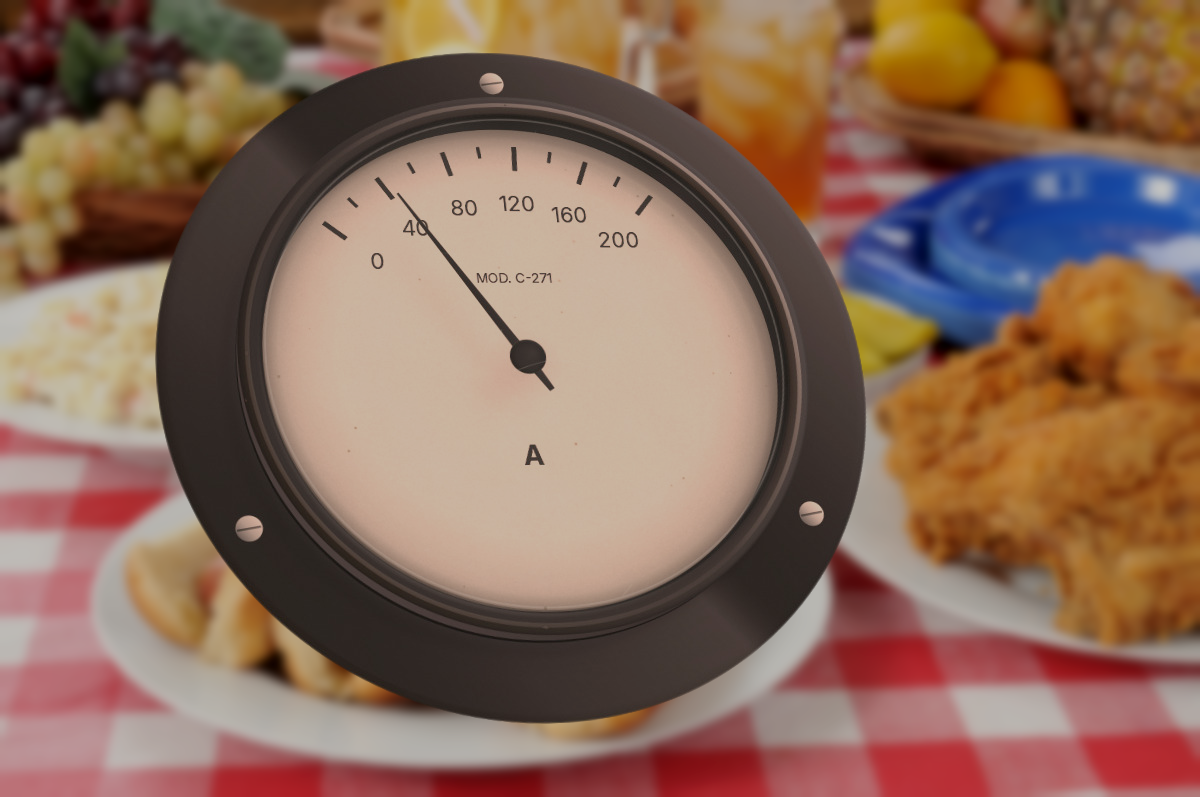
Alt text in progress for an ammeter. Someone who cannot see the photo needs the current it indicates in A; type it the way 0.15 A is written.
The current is 40 A
